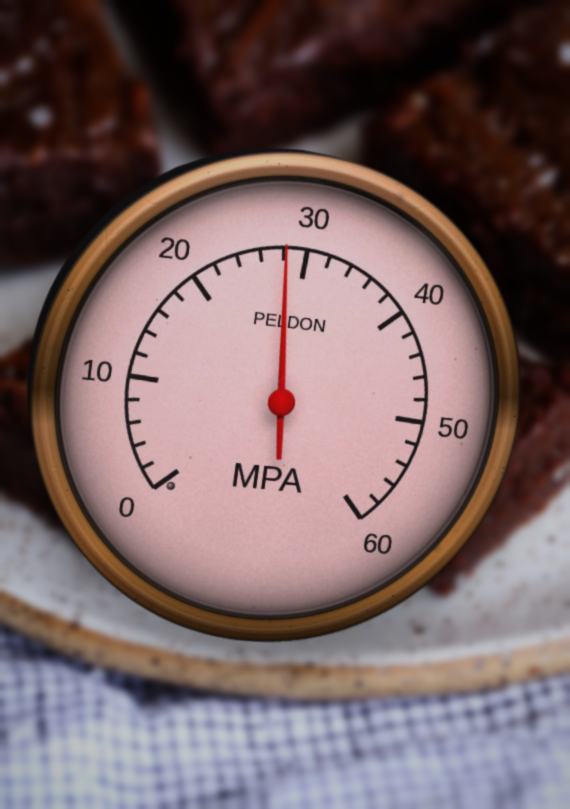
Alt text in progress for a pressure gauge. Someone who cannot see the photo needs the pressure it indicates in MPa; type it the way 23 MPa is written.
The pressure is 28 MPa
